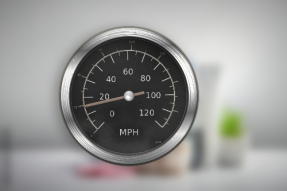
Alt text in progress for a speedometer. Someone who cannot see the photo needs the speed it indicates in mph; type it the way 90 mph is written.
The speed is 15 mph
